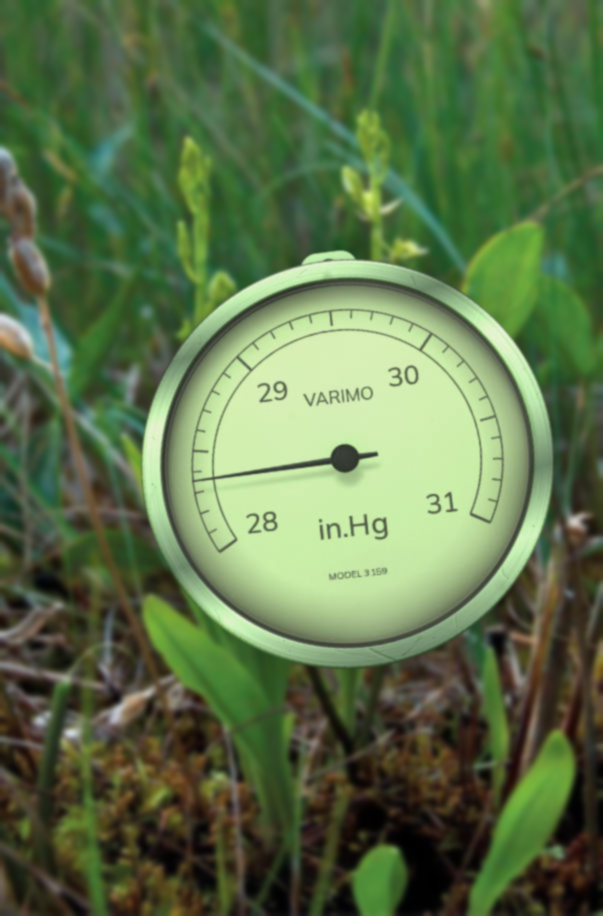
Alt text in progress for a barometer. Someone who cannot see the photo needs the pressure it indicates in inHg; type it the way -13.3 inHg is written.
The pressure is 28.35 inHg
